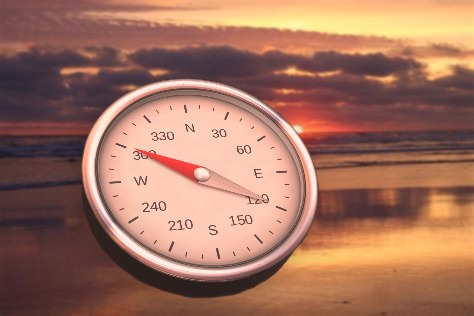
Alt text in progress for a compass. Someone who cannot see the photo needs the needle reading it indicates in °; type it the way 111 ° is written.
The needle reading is 300 °
